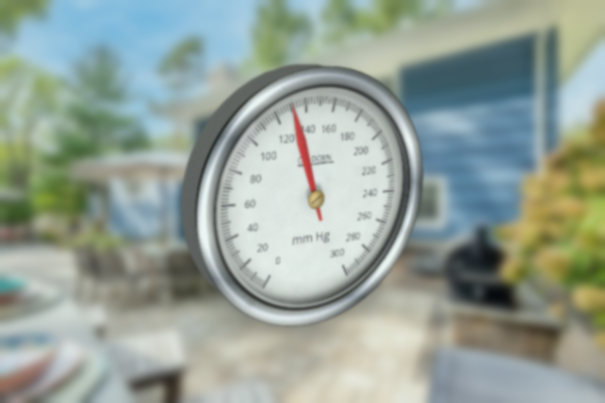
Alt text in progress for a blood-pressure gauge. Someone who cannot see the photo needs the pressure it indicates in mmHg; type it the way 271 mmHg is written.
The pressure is 130 mmHg
